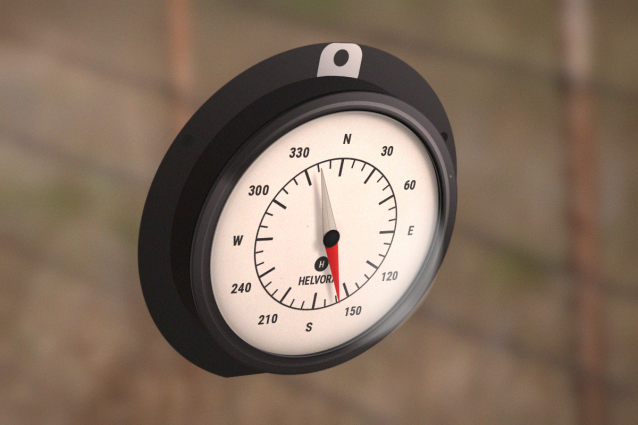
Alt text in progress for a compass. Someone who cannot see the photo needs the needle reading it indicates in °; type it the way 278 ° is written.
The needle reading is 160 °
